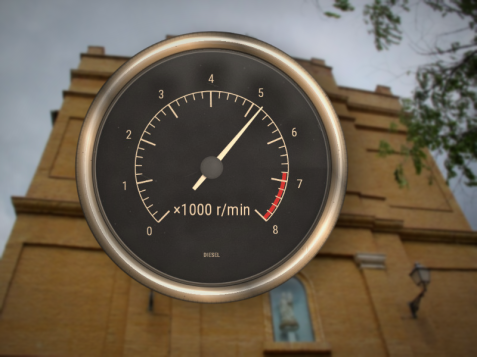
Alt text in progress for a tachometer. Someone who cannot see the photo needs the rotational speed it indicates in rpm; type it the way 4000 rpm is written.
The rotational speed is 5200 rpm
